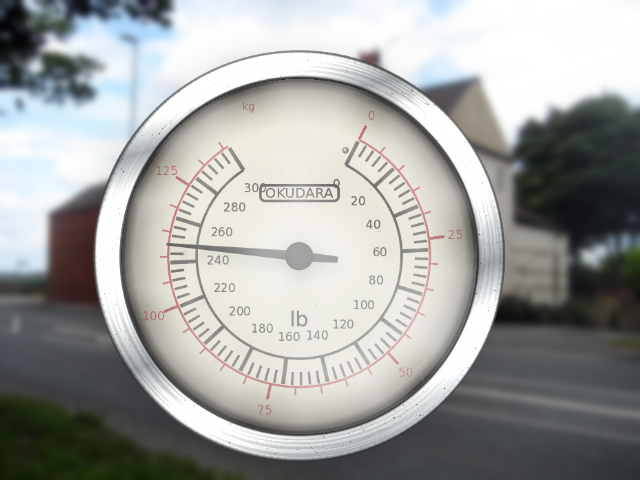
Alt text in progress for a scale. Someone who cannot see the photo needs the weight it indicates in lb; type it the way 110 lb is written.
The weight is 248 lb
